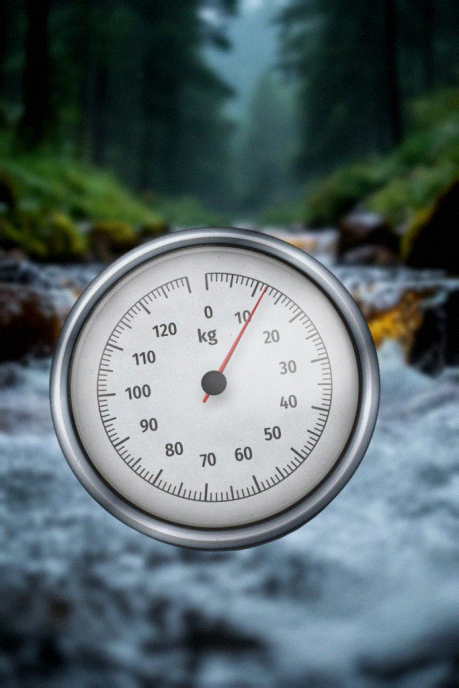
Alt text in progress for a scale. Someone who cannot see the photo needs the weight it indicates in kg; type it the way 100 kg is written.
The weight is 12 kg
